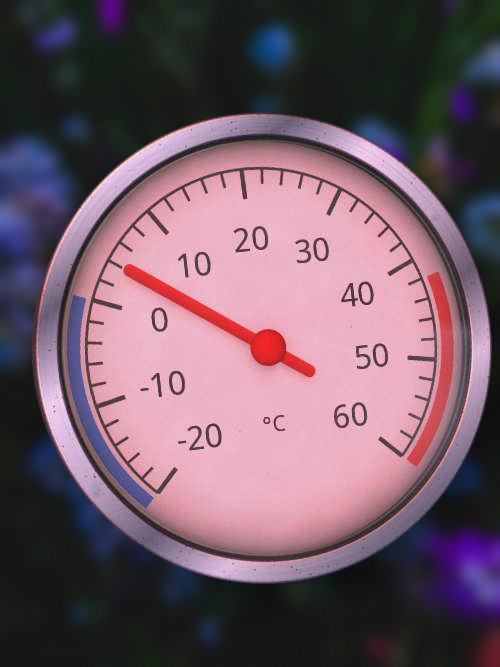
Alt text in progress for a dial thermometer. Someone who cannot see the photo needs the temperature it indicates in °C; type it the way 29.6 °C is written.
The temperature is 4 °C
